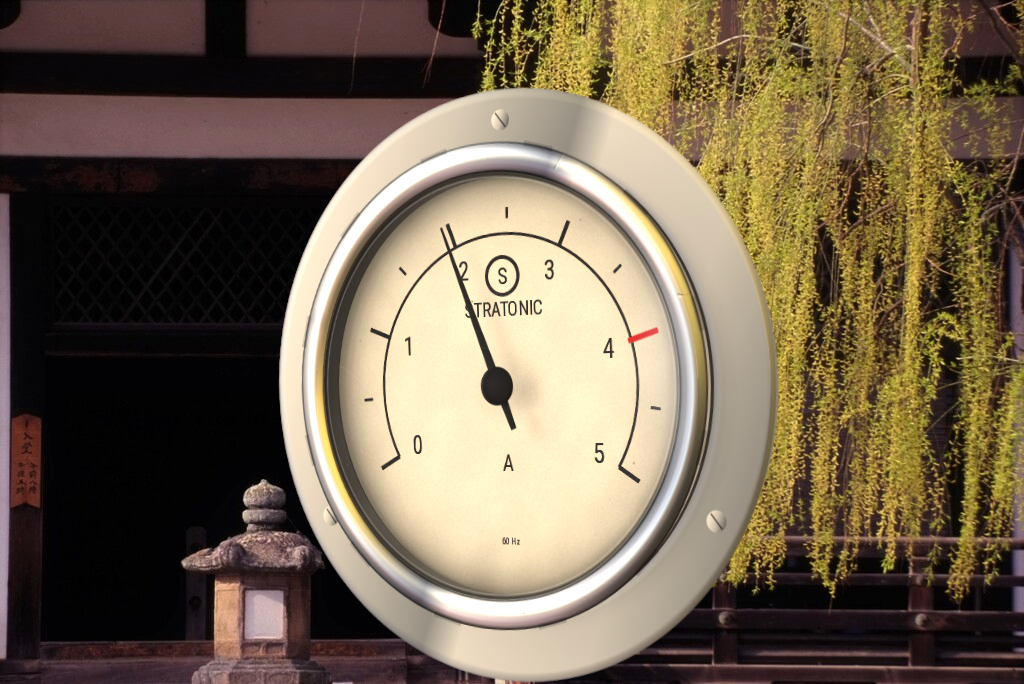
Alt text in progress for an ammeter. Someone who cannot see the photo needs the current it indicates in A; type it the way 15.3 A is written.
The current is 2 A
